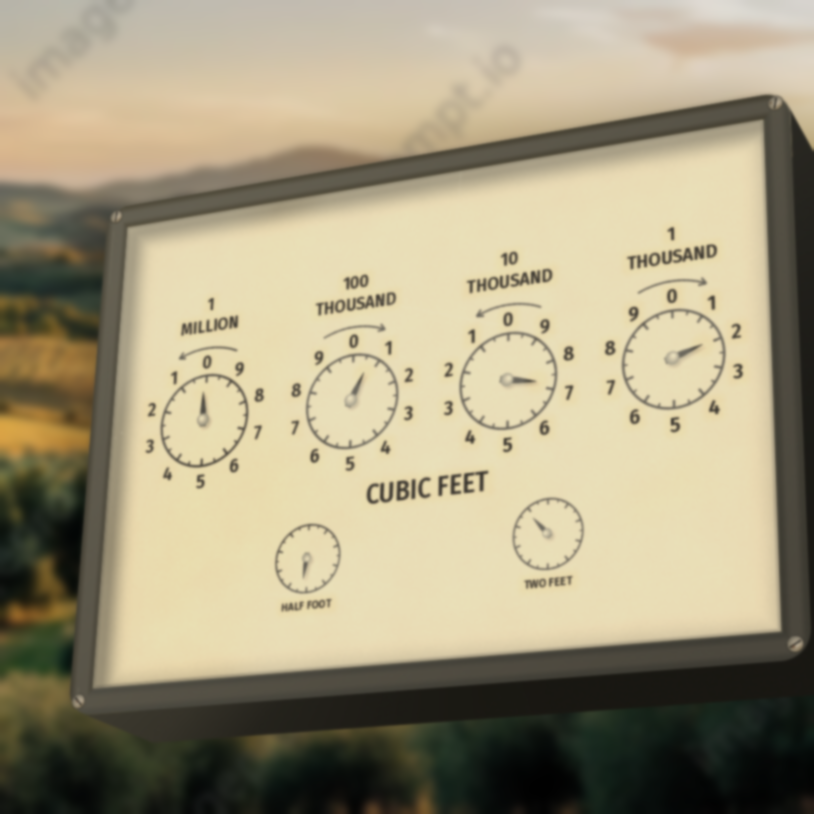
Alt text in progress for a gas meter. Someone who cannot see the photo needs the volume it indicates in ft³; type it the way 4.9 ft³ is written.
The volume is 7200 ft³
